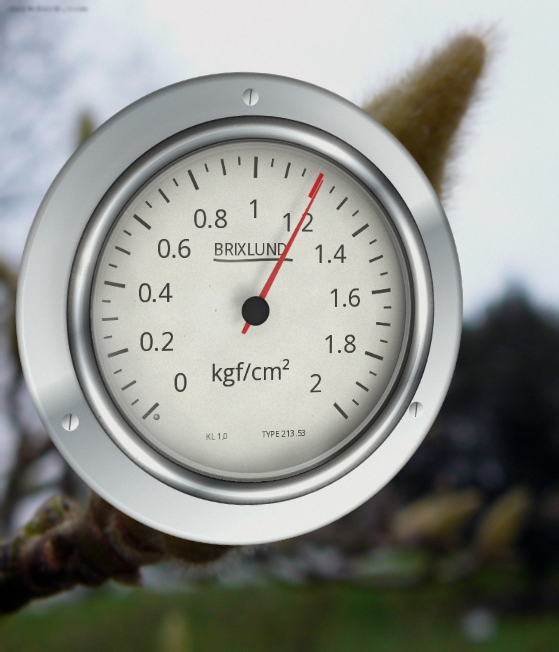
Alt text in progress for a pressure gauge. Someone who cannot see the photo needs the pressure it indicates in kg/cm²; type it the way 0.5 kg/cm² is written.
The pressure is 1.2 kg/cm²
